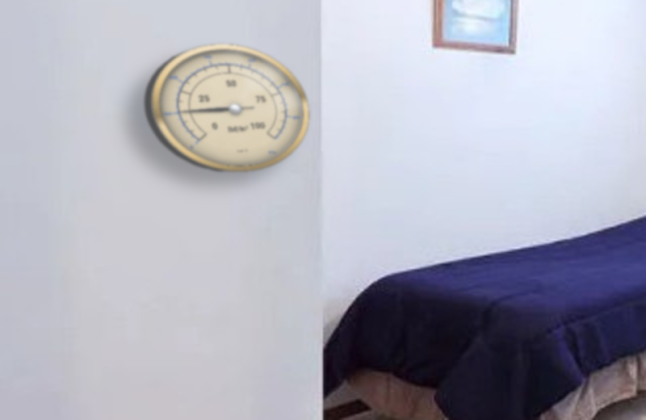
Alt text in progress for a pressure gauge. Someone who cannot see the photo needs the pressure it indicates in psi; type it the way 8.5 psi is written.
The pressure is 15 psi
